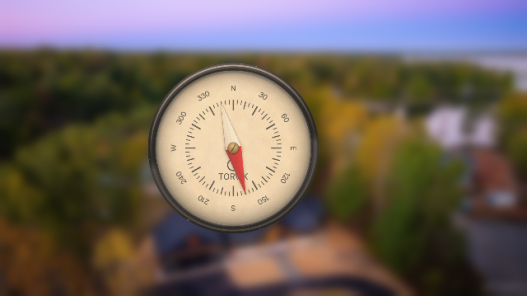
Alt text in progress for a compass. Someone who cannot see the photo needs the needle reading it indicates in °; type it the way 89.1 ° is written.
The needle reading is 165 °
